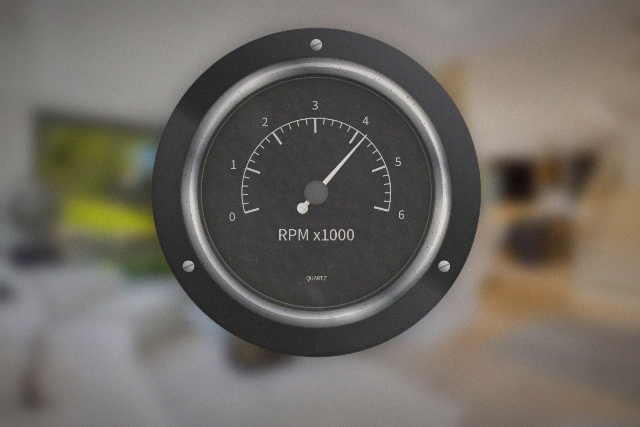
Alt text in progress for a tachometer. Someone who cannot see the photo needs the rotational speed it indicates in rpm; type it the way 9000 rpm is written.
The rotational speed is 4200 rpm
